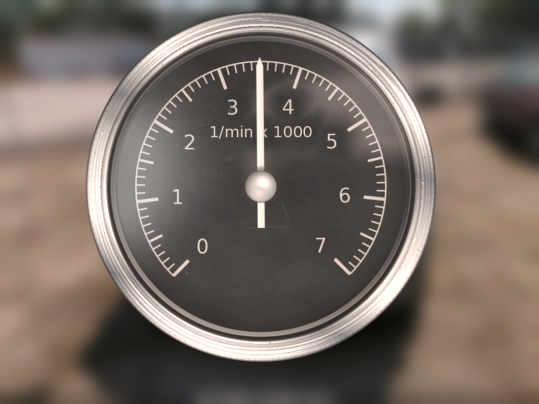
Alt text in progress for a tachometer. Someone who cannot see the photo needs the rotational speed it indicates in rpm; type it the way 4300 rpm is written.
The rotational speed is 3500 rpm
